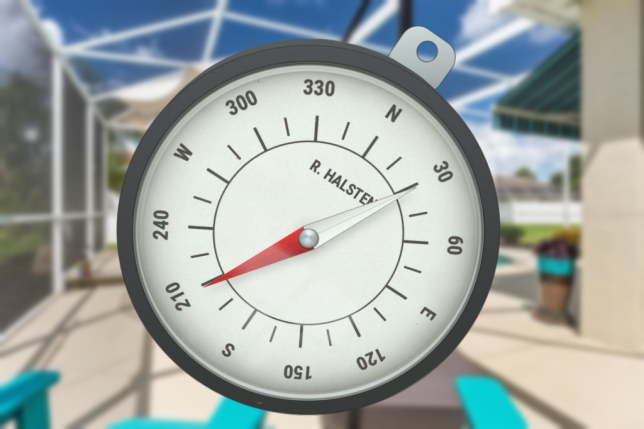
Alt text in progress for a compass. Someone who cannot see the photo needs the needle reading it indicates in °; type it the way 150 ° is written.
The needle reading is 210 °
